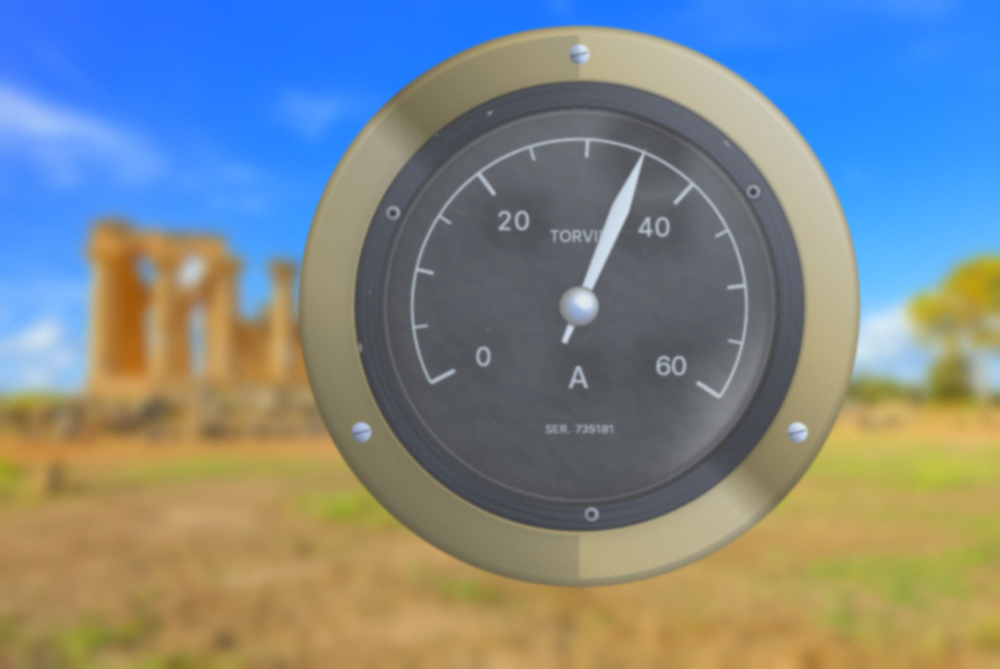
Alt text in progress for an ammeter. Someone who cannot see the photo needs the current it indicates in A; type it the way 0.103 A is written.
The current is 35 A
